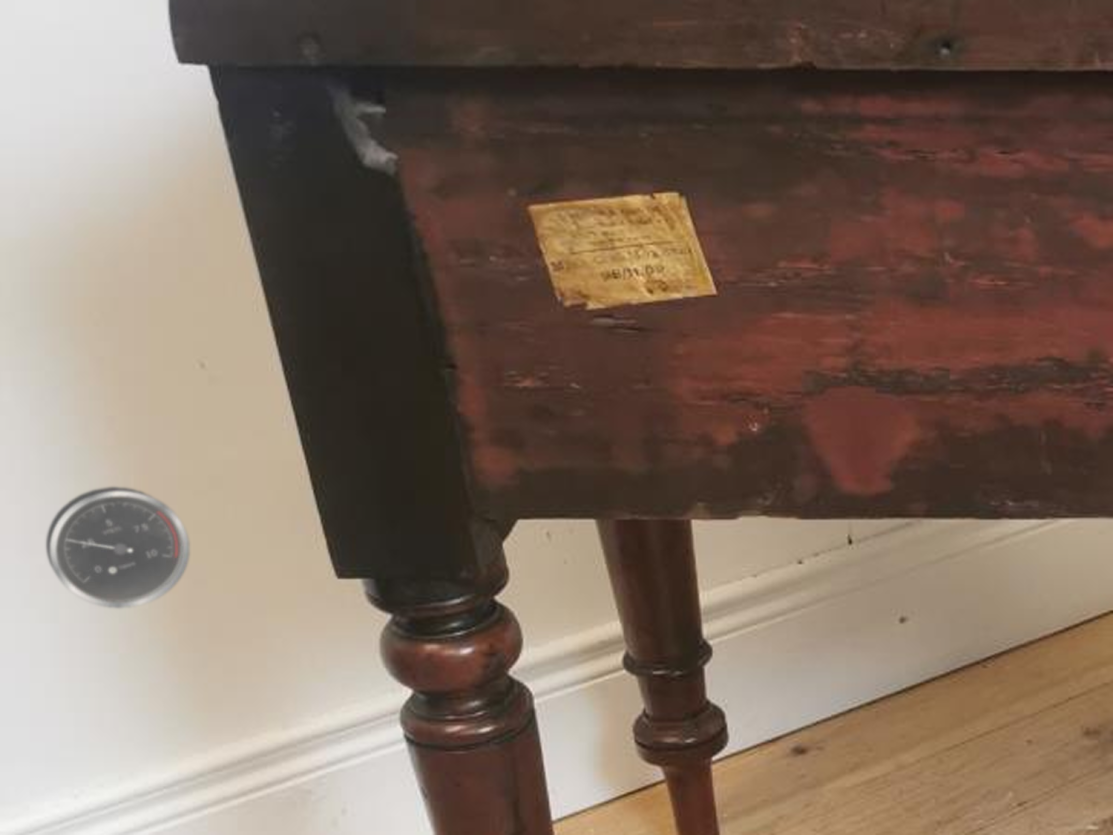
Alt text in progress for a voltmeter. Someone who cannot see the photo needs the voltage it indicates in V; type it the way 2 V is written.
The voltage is 2.5 V
